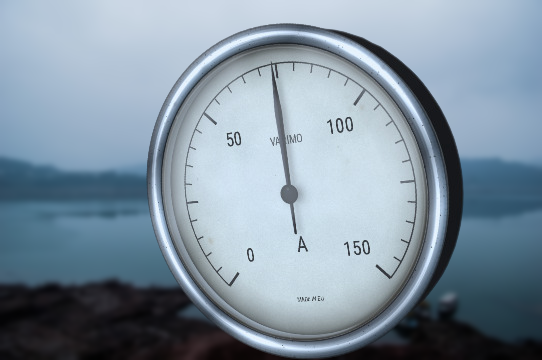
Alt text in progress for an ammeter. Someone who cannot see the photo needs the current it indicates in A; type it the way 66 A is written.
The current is 75 A
